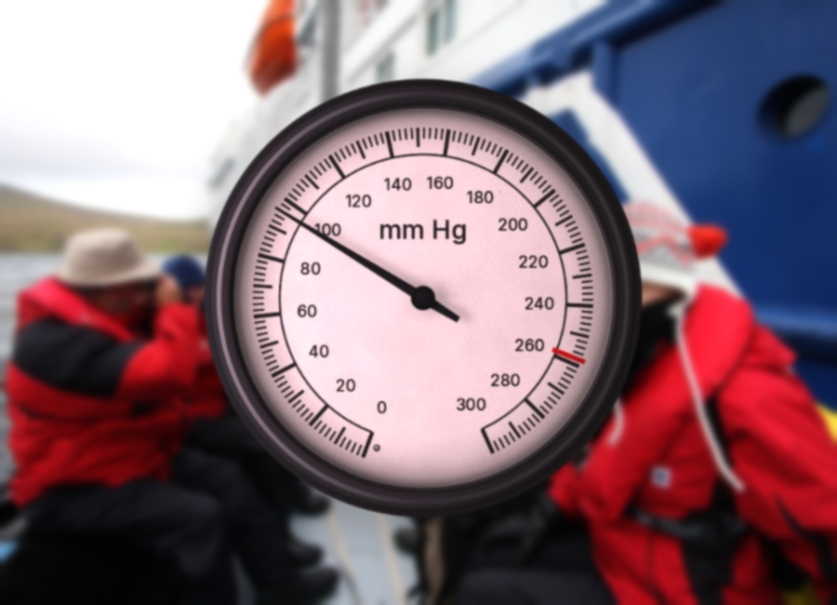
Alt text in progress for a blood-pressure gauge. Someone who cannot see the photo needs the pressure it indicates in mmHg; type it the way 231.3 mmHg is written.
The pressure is 96 mmHg
